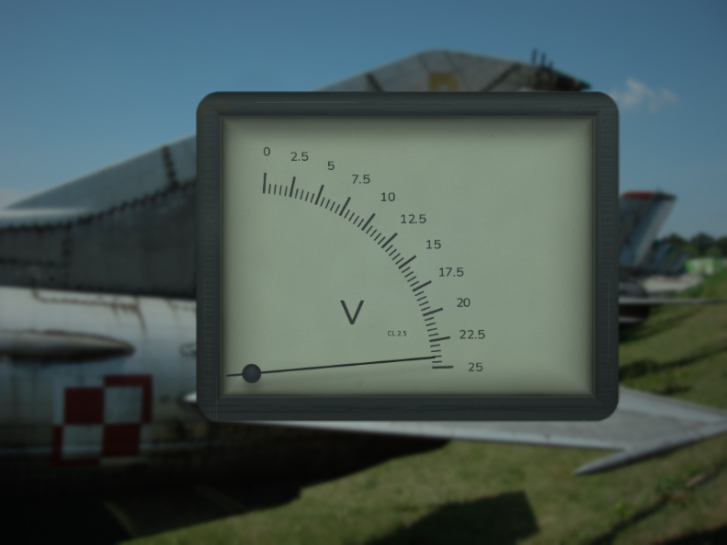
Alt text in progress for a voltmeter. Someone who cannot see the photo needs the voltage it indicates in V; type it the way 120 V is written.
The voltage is 24 V
